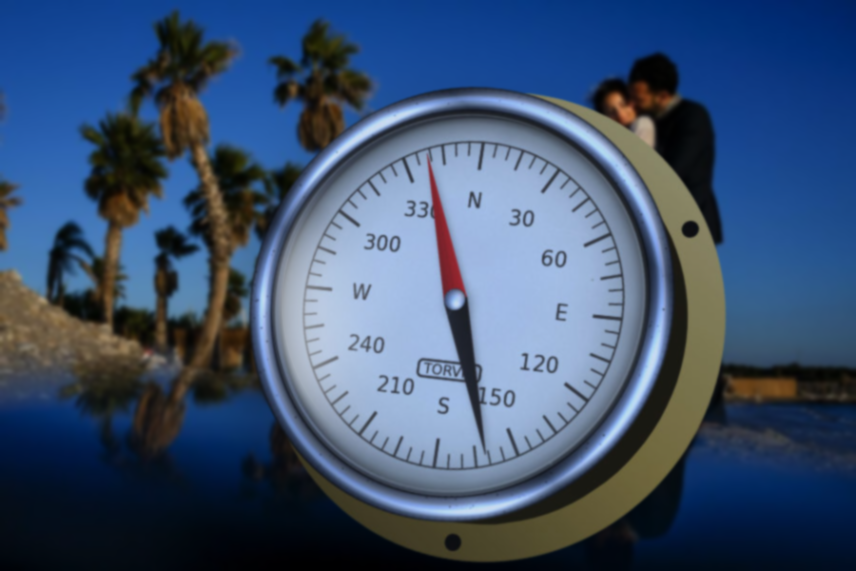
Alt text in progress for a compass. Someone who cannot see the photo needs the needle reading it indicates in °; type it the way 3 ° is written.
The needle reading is 340 °
